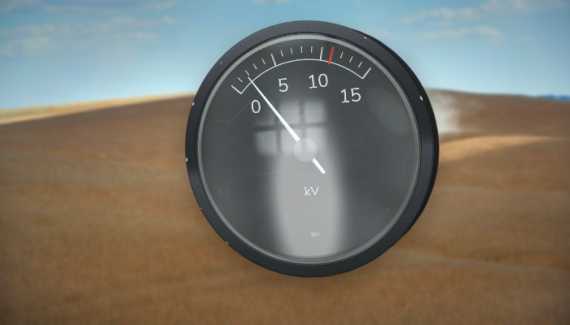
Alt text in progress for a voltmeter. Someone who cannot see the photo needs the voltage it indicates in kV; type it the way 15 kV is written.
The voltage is 2 kV
